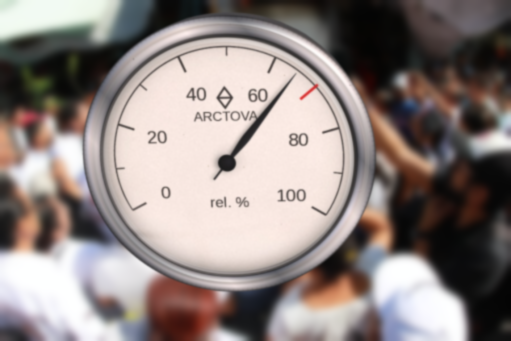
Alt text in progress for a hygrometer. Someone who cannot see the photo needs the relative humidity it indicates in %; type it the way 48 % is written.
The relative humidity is 65 %
